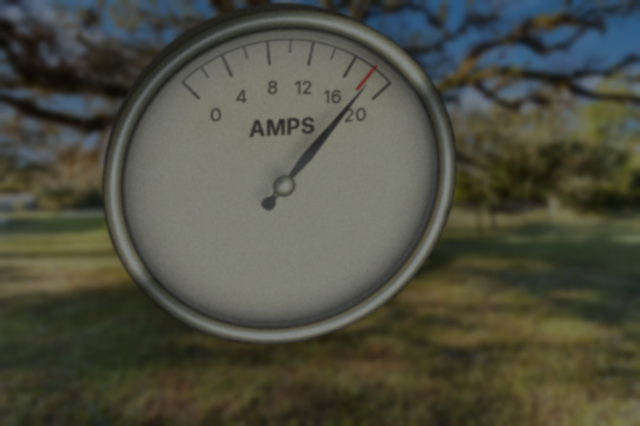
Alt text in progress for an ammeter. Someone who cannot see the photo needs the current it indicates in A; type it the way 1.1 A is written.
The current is 18 A
